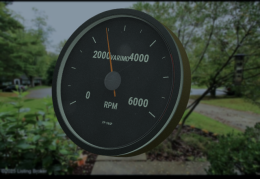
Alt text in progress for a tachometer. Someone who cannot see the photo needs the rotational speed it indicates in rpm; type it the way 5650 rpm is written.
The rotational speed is 2500 rpm
